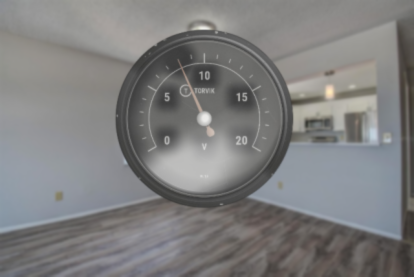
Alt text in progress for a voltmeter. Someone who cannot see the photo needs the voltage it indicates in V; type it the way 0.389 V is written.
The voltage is 8 V
